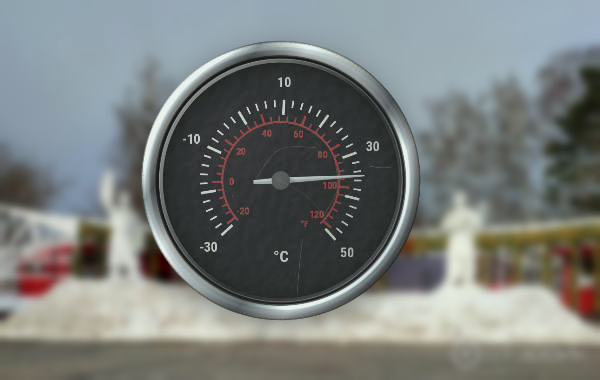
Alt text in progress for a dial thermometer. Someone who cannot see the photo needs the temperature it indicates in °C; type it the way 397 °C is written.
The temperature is 35 °C
